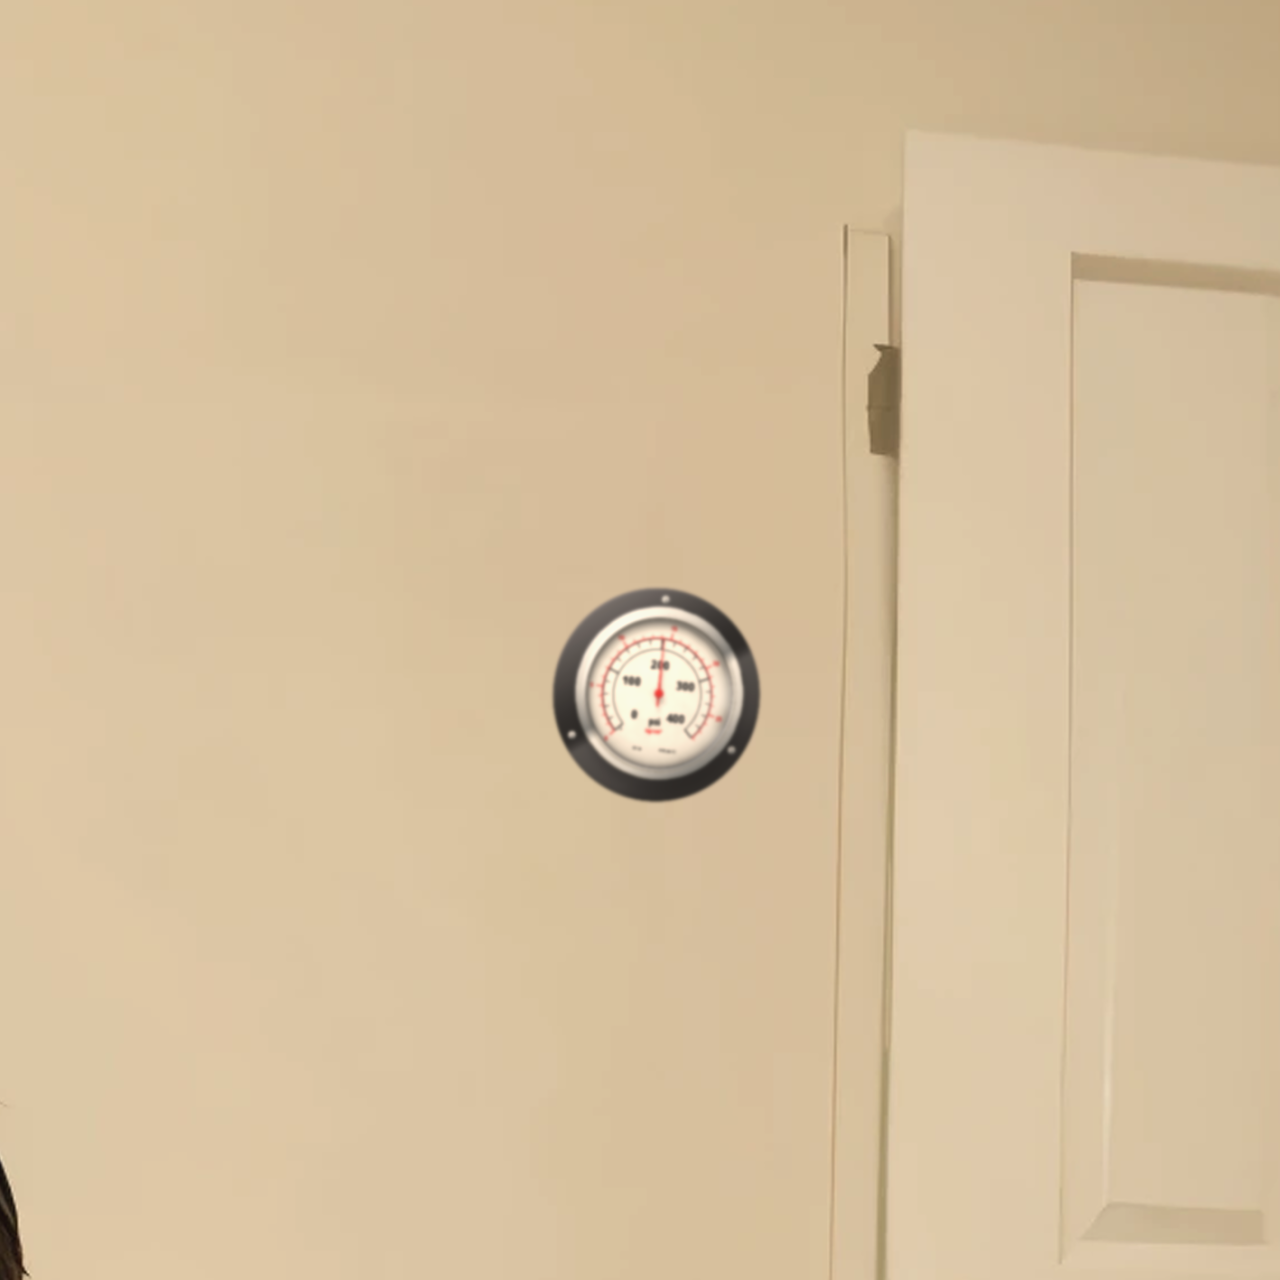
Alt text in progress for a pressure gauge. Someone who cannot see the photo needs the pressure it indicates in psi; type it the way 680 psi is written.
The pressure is 200 psi
